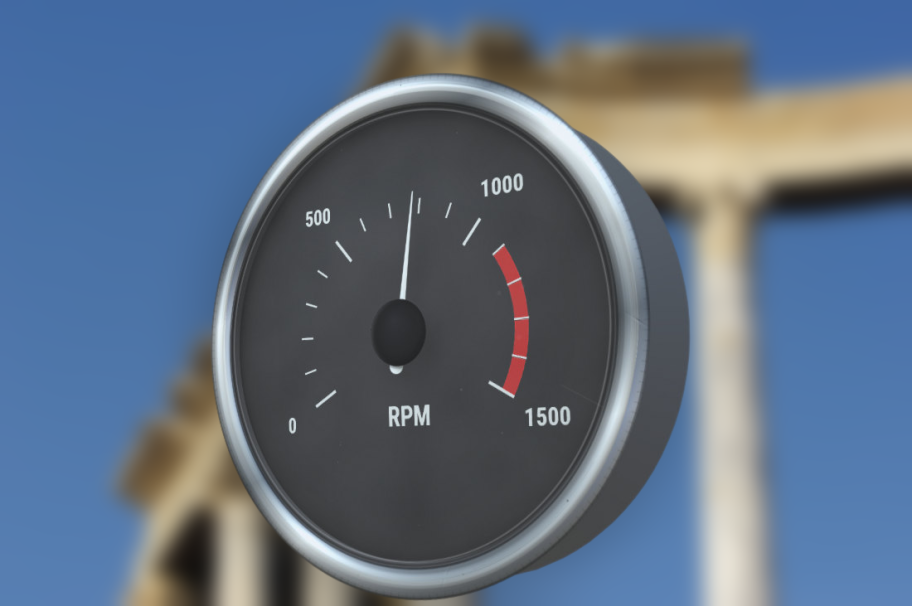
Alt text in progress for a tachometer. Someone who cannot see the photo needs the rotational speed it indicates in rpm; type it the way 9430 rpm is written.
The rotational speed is 800 rpm
